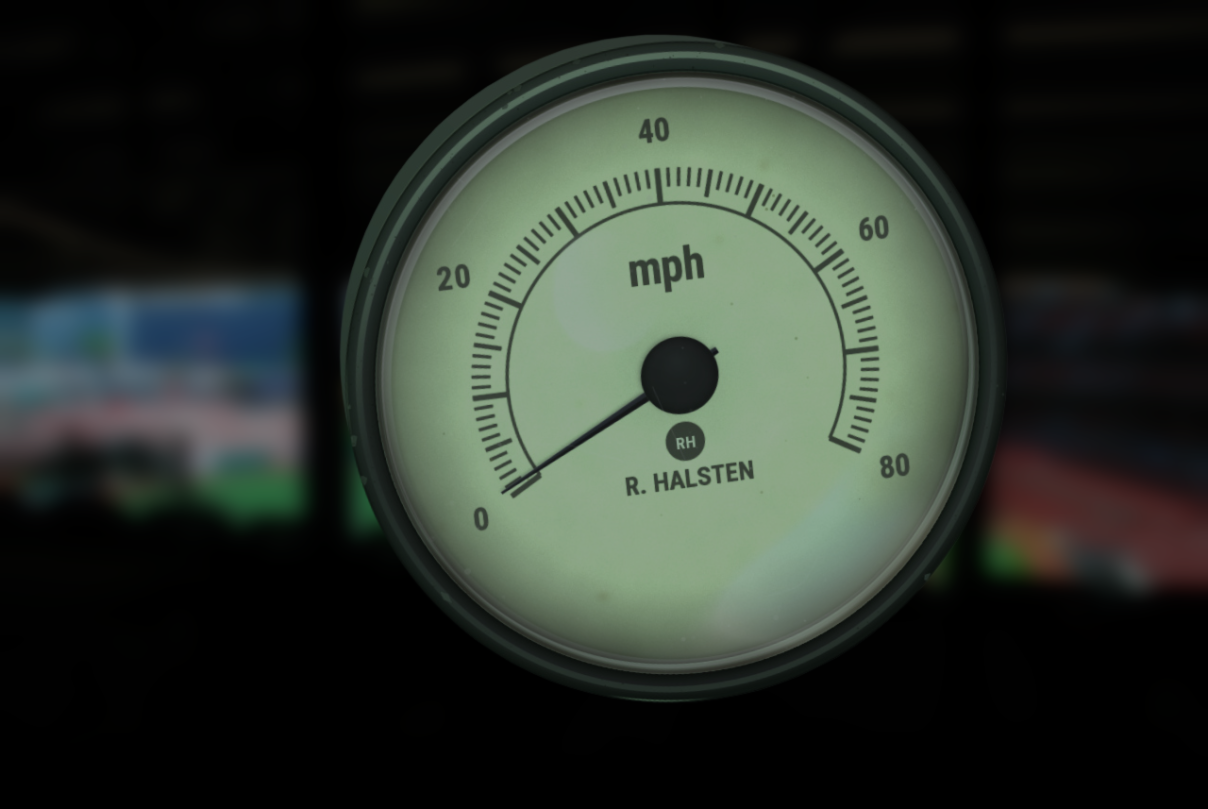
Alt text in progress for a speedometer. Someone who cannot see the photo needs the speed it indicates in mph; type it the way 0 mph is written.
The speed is 1 mph
